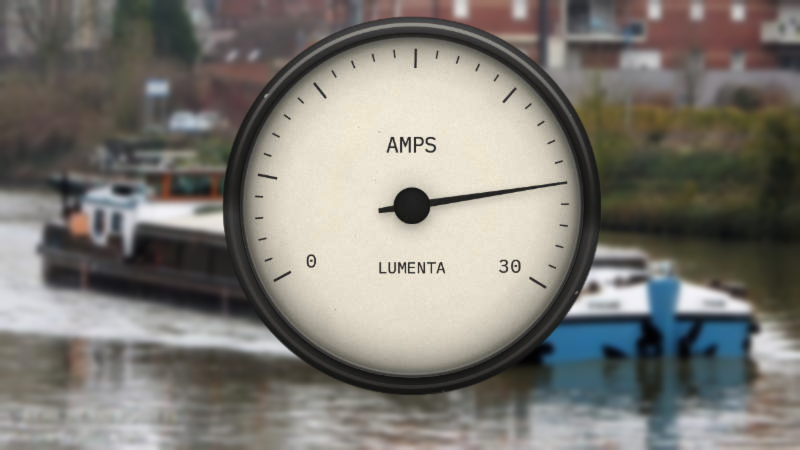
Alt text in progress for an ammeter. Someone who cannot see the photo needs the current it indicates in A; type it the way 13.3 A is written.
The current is 25 A
